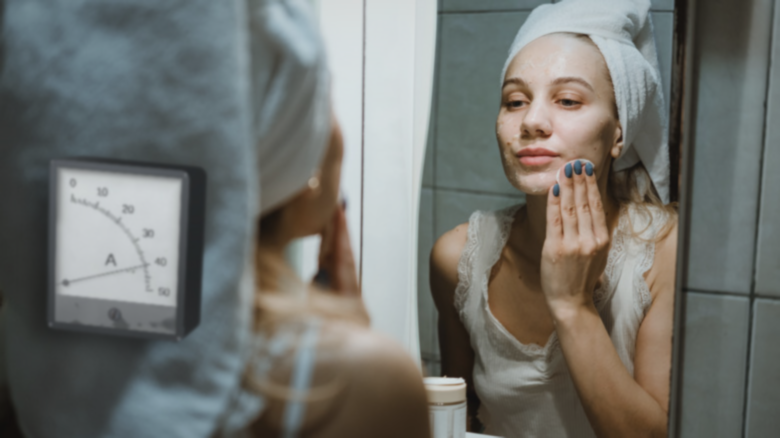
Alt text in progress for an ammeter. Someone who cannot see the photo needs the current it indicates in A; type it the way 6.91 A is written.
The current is 40 A
